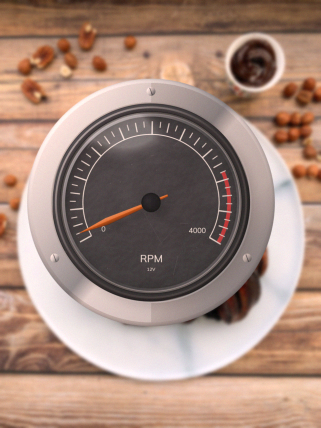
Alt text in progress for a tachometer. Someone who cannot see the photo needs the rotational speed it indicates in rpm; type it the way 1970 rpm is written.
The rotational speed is 100 rpm
